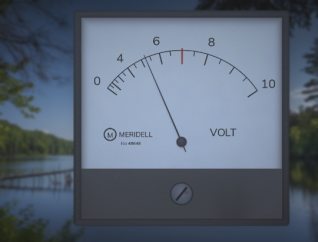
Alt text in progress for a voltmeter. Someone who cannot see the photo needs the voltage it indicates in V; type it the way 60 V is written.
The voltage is 5.25 V
